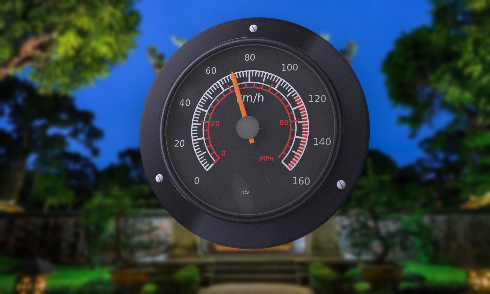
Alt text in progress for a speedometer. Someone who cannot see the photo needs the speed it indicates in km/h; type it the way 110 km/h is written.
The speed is 70 km/h
